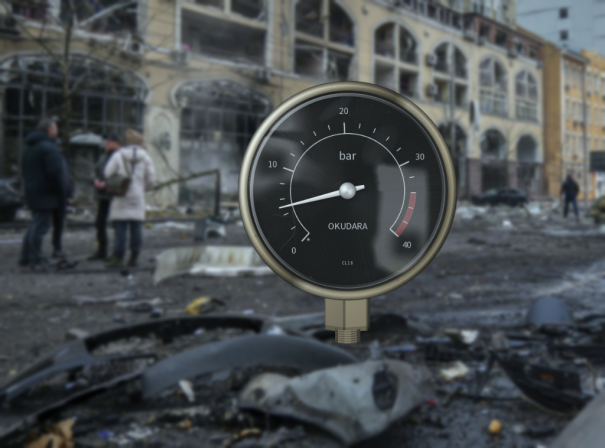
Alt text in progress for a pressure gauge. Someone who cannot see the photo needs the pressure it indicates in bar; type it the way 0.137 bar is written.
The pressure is 5 bar
